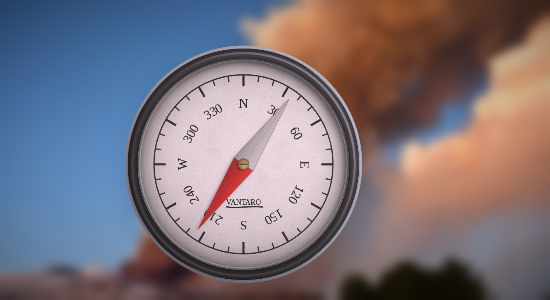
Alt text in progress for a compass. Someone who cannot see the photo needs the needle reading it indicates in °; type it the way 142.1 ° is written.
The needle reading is 215 °
